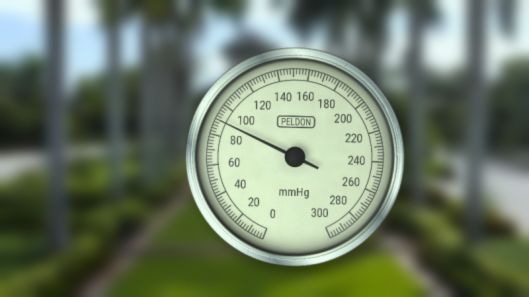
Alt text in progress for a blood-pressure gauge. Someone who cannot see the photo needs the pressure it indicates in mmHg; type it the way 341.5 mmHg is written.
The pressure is 90 mmHg
